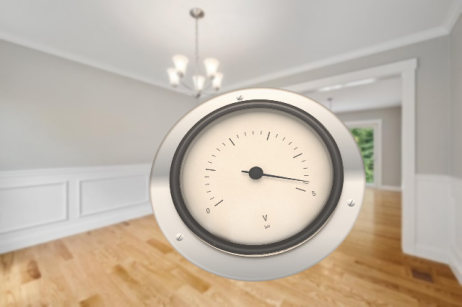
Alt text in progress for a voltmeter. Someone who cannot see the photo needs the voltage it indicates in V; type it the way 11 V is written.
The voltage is 4.8 V
